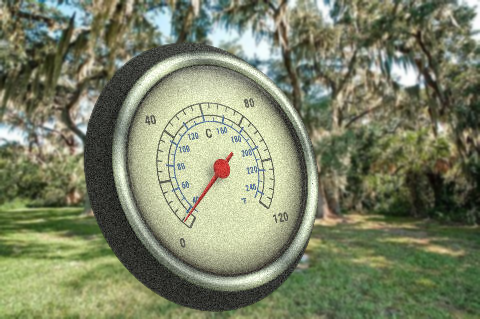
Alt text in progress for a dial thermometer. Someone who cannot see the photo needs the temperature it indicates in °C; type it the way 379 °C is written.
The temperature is 4 °C
